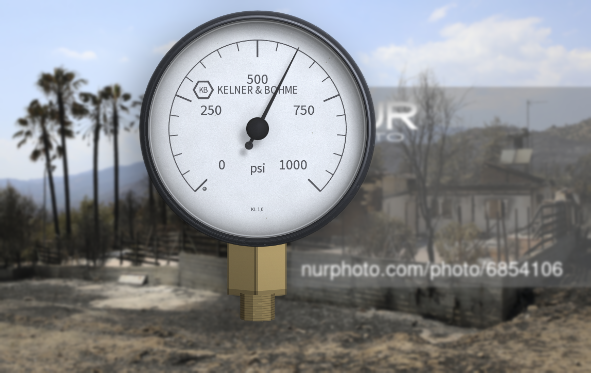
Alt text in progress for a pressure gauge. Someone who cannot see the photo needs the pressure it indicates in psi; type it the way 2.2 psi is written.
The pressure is 600 psi
